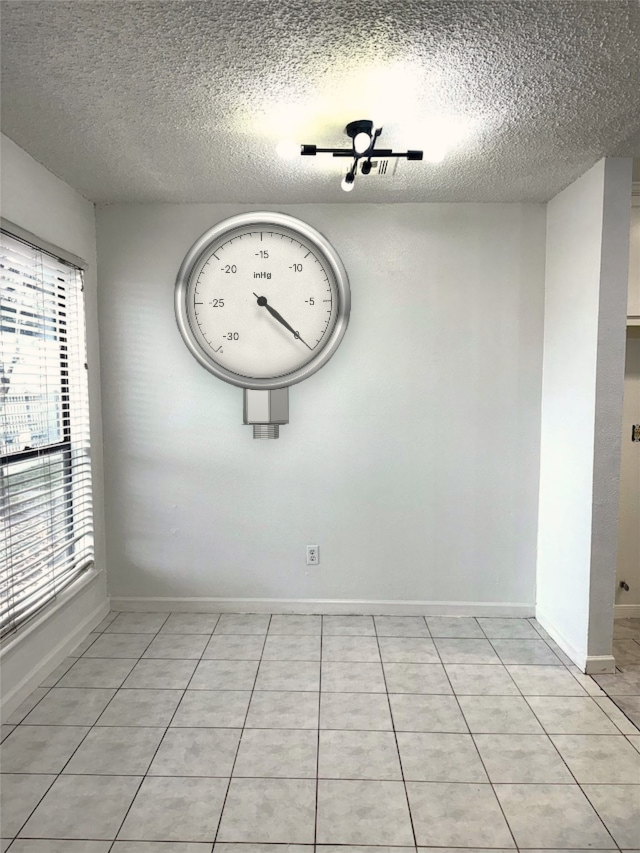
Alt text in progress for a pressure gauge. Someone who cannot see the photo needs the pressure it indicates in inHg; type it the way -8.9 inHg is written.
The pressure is 0 inHg
